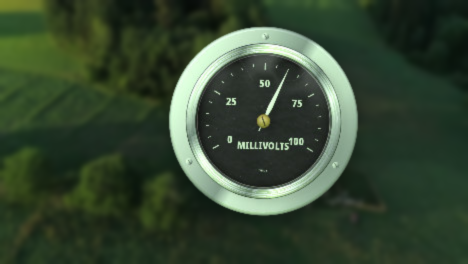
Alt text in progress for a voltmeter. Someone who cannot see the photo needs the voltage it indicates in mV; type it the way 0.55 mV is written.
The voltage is 60 mV
